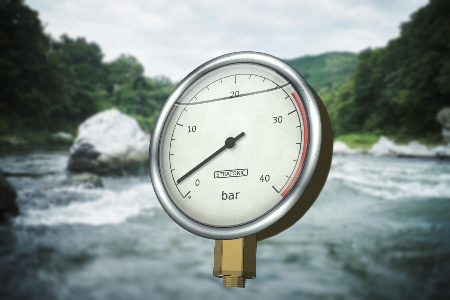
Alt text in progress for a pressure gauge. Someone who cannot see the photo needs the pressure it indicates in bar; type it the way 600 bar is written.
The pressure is 2 bar
